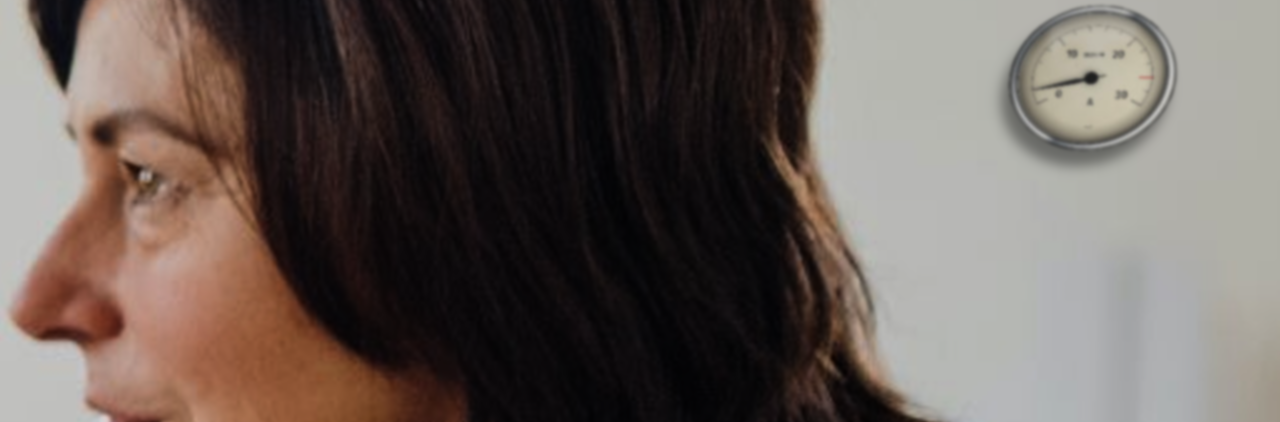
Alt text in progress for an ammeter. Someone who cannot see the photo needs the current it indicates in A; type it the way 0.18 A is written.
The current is 2 A
